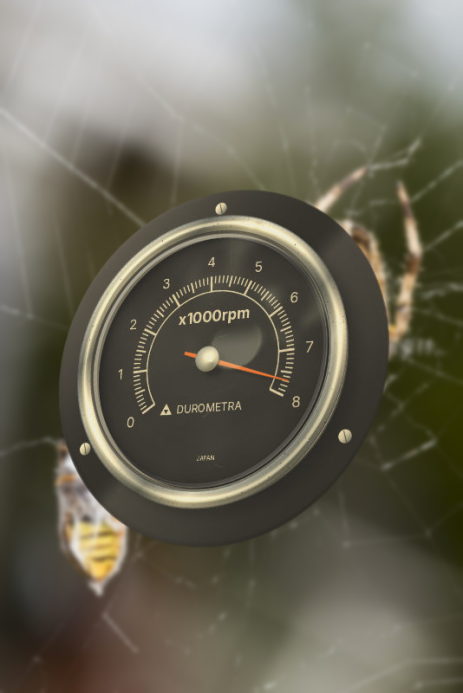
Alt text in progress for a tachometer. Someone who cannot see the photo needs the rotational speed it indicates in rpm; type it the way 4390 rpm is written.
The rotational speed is 7700 rpm
